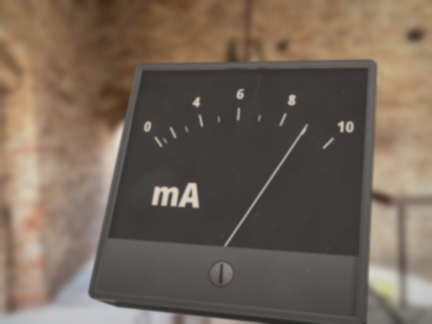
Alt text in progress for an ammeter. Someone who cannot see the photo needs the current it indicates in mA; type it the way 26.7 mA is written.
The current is 9 mA
